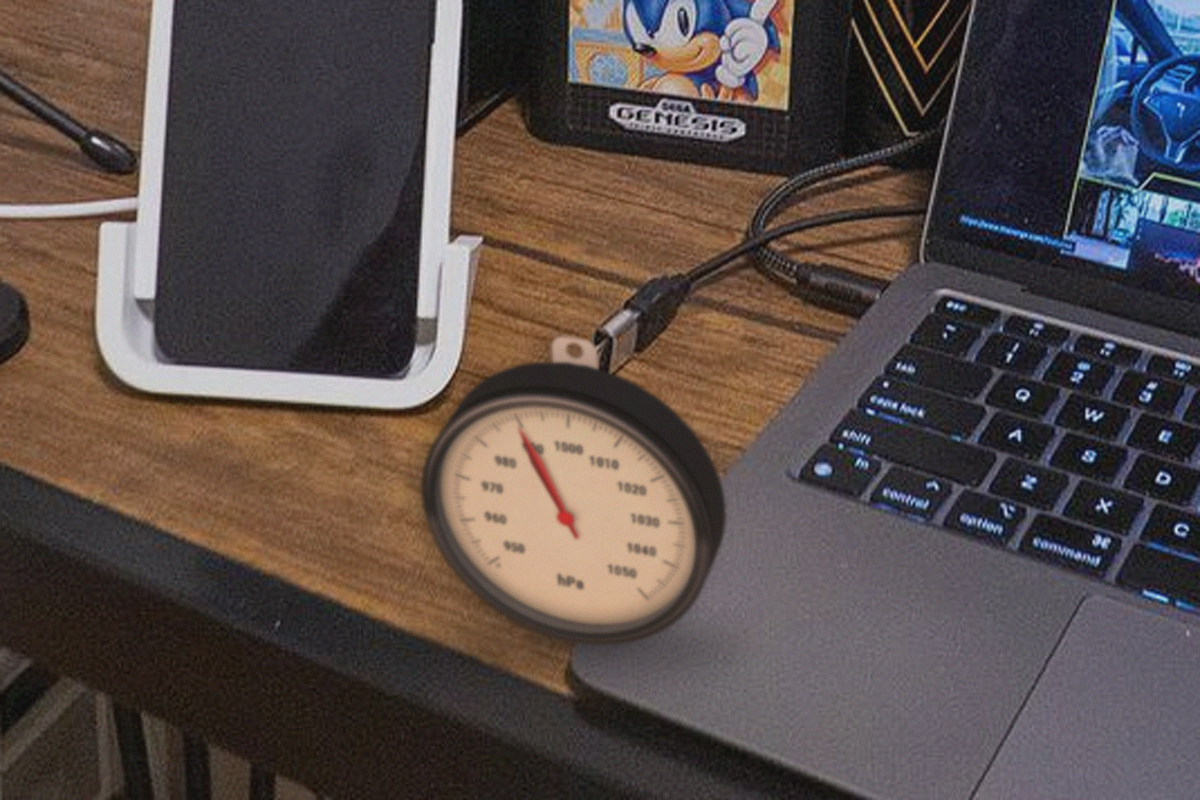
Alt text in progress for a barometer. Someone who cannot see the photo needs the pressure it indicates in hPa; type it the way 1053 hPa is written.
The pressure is 990 hPa
